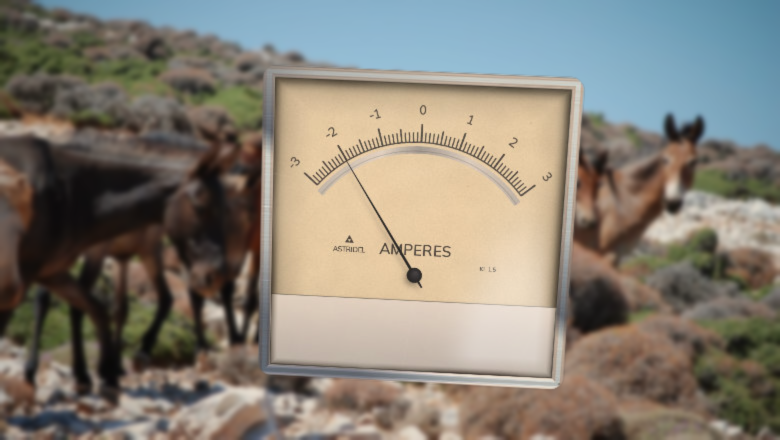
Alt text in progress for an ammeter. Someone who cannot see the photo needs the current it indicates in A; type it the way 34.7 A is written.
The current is -2 A
